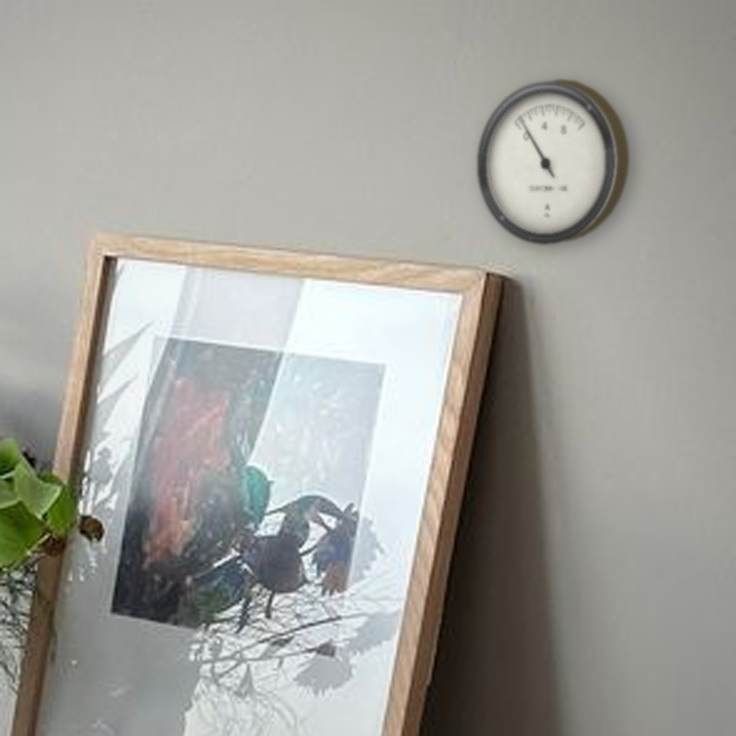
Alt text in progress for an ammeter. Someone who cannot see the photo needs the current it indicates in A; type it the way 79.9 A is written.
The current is 1 A
